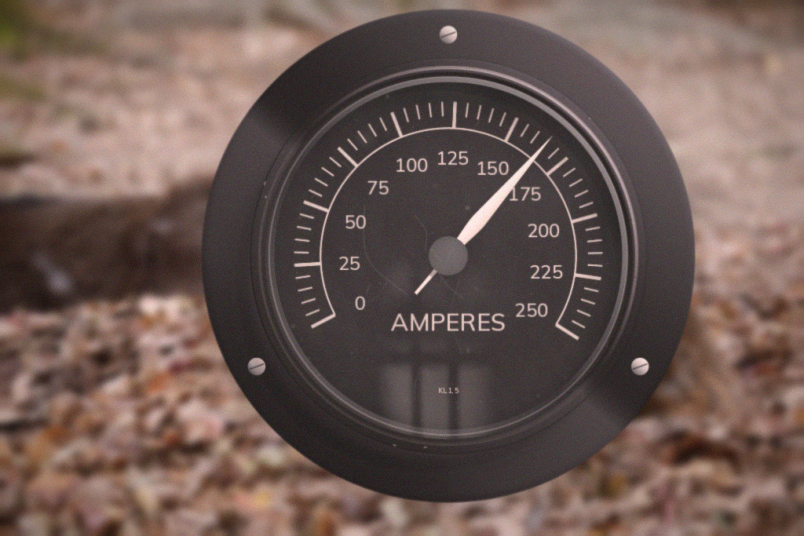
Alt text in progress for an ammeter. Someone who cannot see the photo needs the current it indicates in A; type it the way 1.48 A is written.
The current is 165 A
